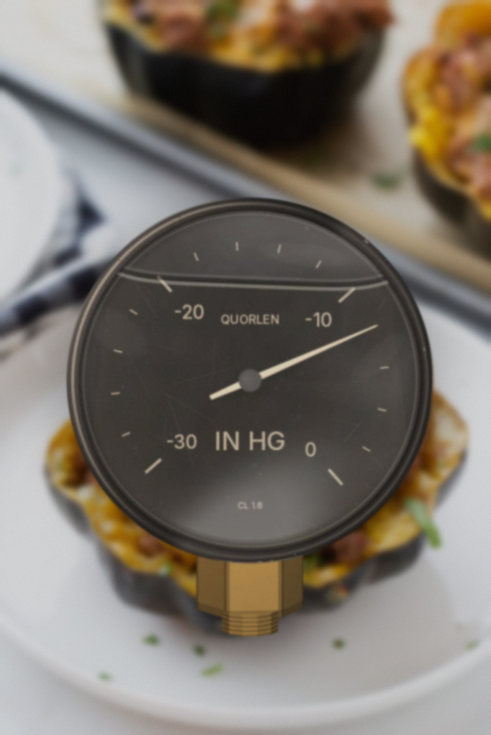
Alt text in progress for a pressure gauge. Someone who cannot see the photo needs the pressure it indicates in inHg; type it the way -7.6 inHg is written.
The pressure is -8 inHg
